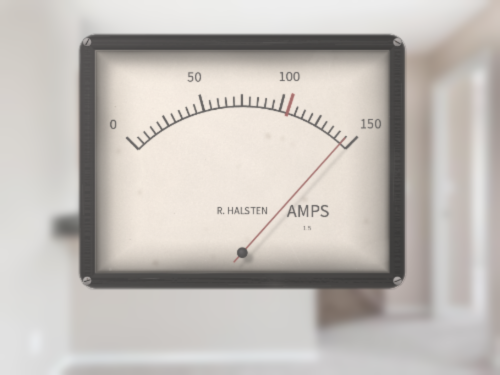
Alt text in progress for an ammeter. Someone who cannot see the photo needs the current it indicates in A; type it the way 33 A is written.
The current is 145 A
